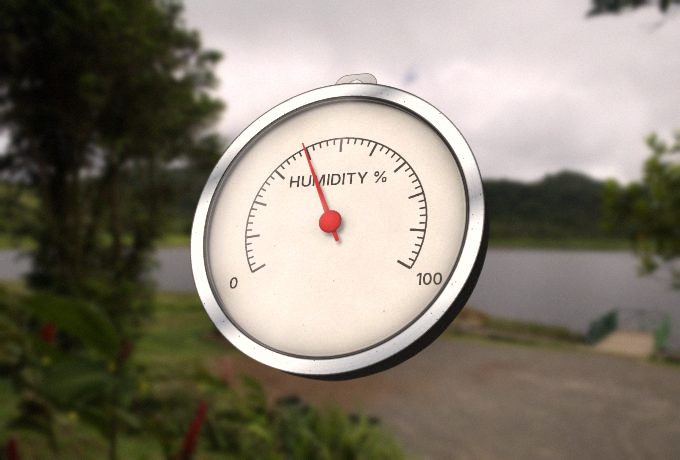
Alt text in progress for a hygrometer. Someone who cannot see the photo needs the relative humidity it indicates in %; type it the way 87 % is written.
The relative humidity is 40 %
